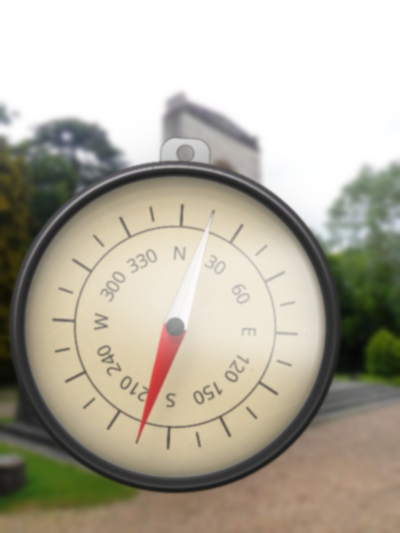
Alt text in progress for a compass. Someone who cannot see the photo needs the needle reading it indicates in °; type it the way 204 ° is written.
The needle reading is 195 °
